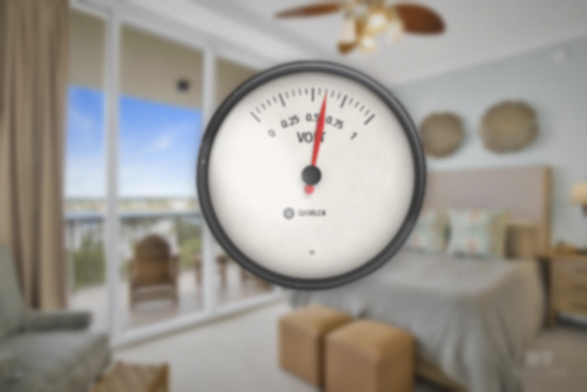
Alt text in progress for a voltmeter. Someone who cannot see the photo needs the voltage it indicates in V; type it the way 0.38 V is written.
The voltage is 0.6 V
